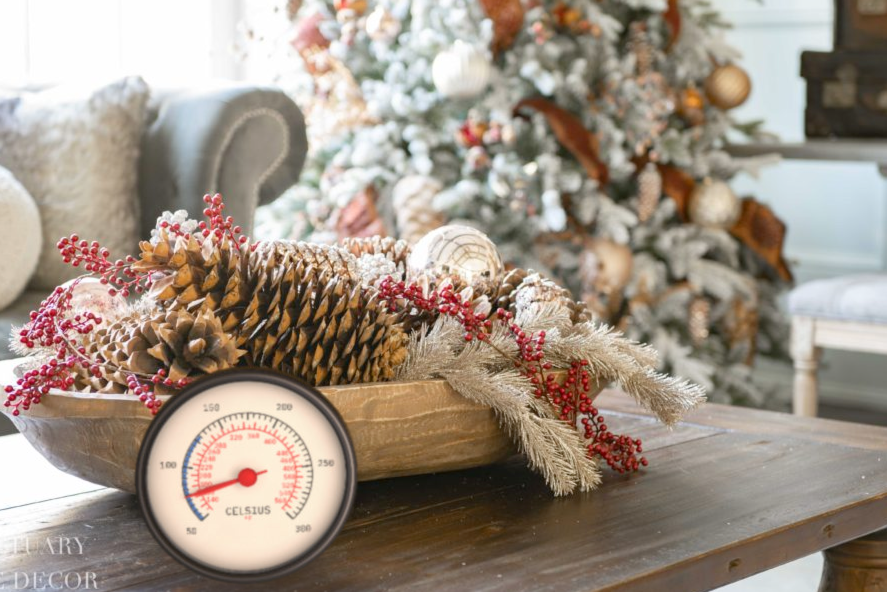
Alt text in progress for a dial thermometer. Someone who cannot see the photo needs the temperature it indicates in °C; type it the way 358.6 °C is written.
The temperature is 75 °C
